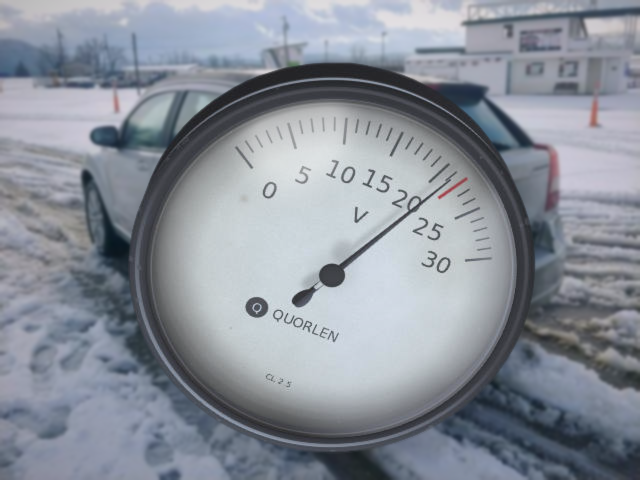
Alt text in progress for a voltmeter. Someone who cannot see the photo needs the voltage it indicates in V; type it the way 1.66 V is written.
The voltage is 21 V
